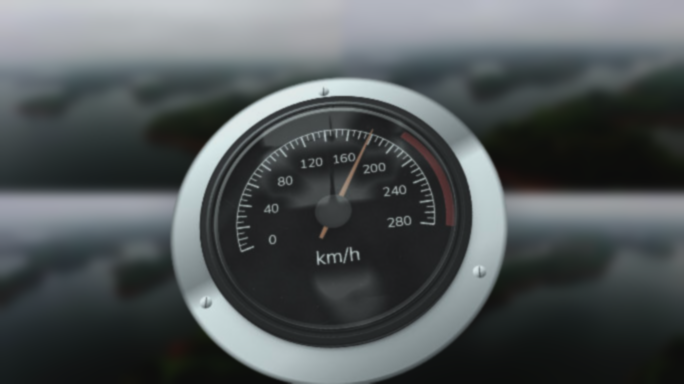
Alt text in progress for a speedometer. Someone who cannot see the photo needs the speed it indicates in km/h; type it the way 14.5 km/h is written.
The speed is 180 km/h
